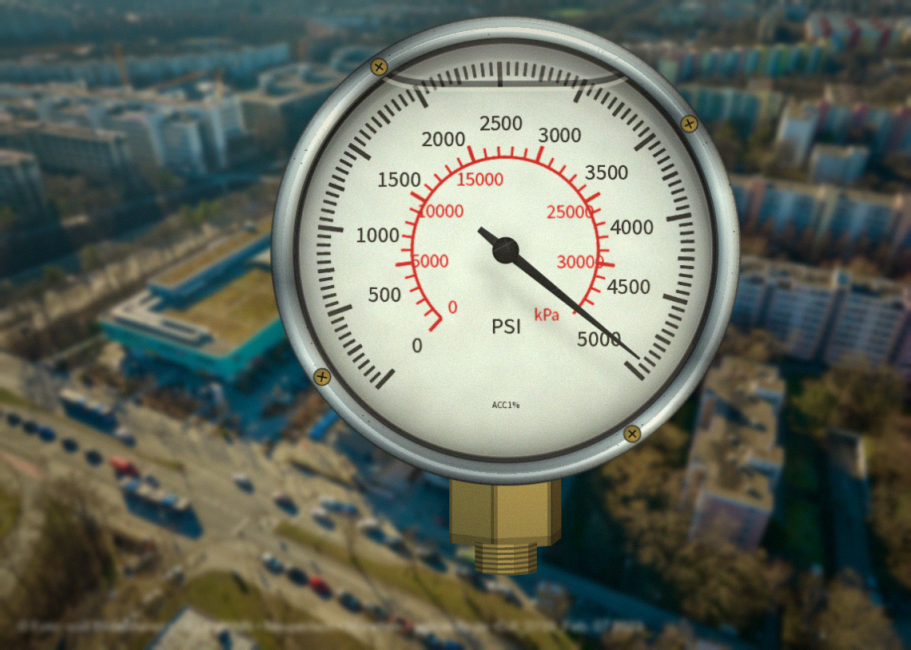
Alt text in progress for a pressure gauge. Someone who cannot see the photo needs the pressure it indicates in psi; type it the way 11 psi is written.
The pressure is 4925 psi
